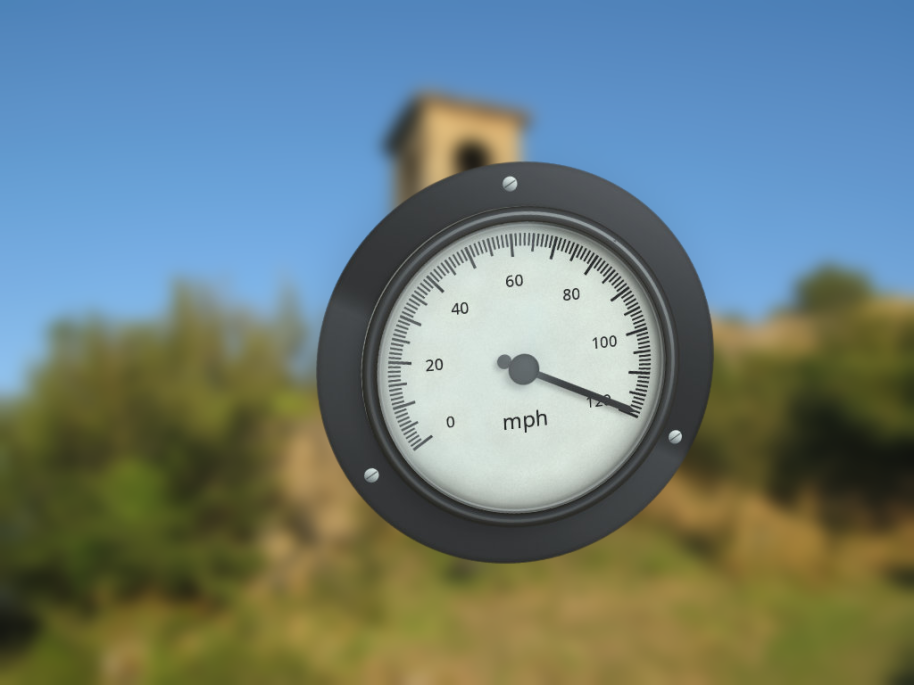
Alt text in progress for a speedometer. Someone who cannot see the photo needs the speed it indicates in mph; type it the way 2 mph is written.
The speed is 119 mph
